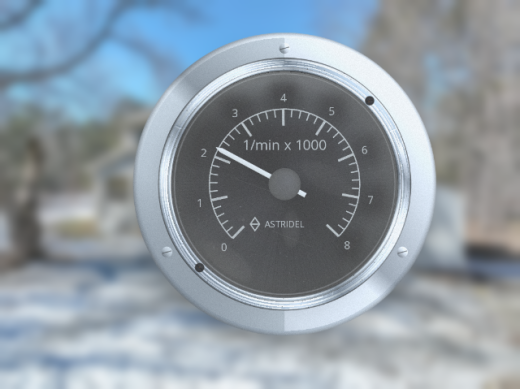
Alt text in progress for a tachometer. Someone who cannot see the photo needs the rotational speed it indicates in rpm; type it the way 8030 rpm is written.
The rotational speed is 2200 rpm
